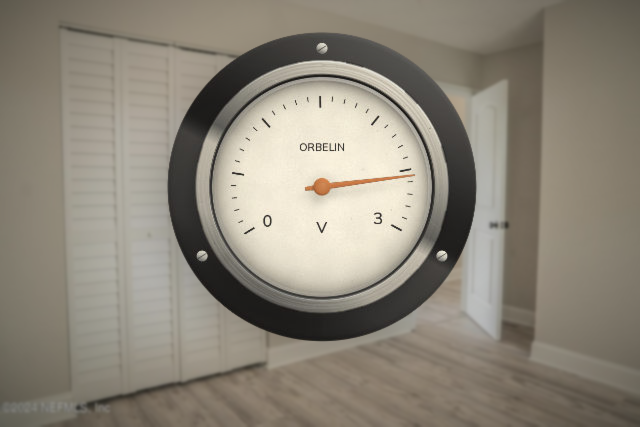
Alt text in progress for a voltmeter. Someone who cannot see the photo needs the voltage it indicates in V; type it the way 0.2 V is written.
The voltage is 2.55 V
